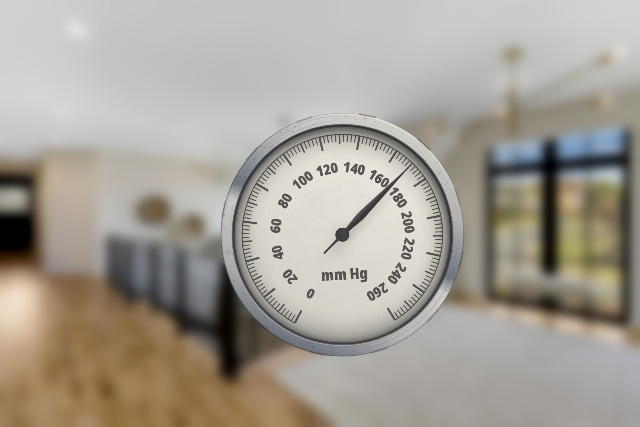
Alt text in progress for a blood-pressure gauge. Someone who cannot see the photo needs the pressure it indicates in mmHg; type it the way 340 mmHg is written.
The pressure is 170 mmHg
